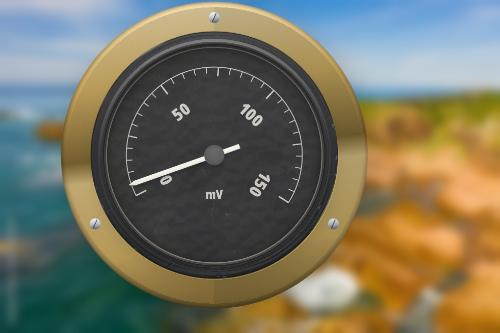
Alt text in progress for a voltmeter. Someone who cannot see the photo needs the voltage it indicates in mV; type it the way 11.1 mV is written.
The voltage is 5 mV
